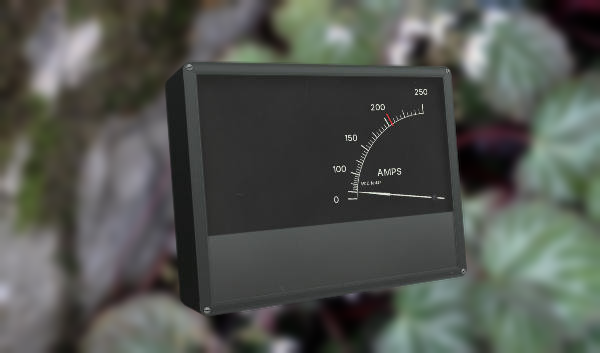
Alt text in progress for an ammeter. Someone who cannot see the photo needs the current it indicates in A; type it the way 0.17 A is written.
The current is 50 A
